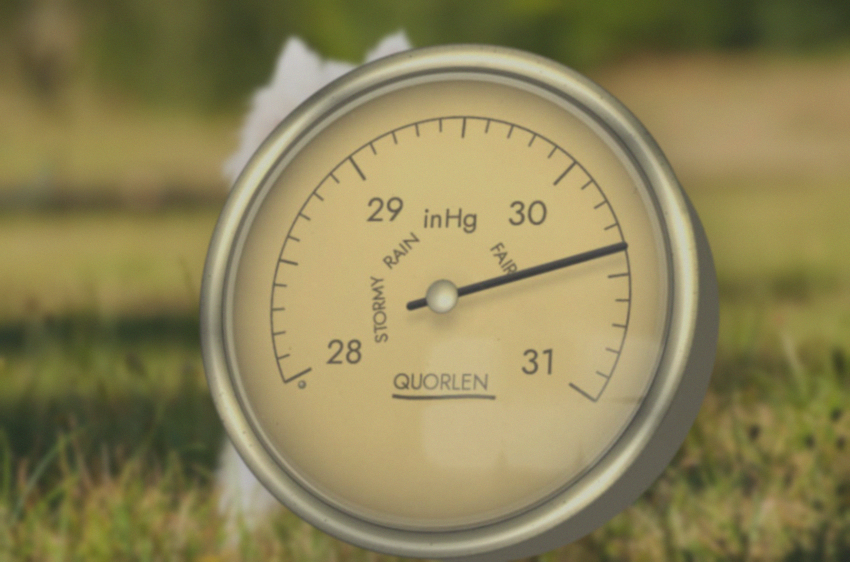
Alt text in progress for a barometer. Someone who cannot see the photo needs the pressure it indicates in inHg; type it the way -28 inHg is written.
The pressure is 30.4 inHg
